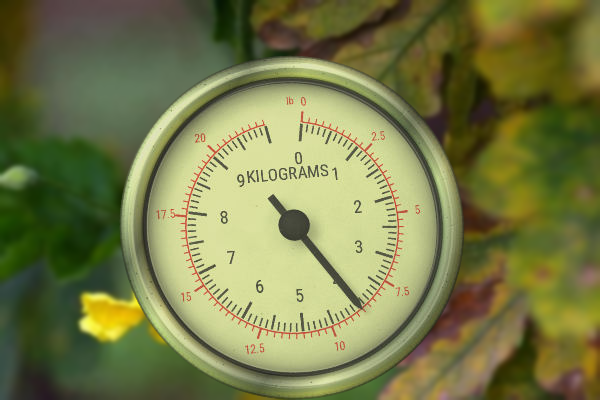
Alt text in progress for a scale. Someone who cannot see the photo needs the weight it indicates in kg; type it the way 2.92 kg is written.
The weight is 4 kg
